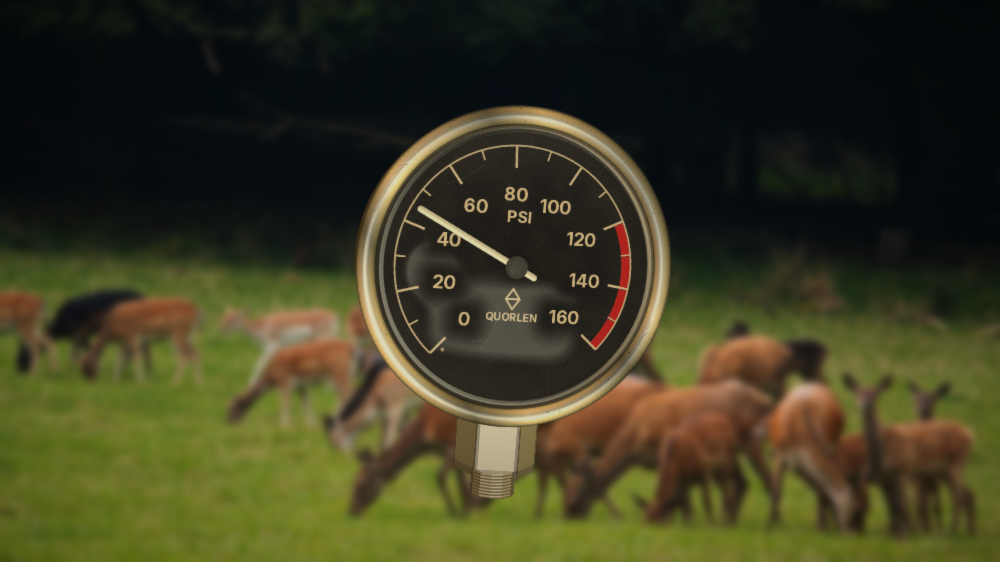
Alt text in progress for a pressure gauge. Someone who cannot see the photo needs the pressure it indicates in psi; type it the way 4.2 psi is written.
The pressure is 45 psi
